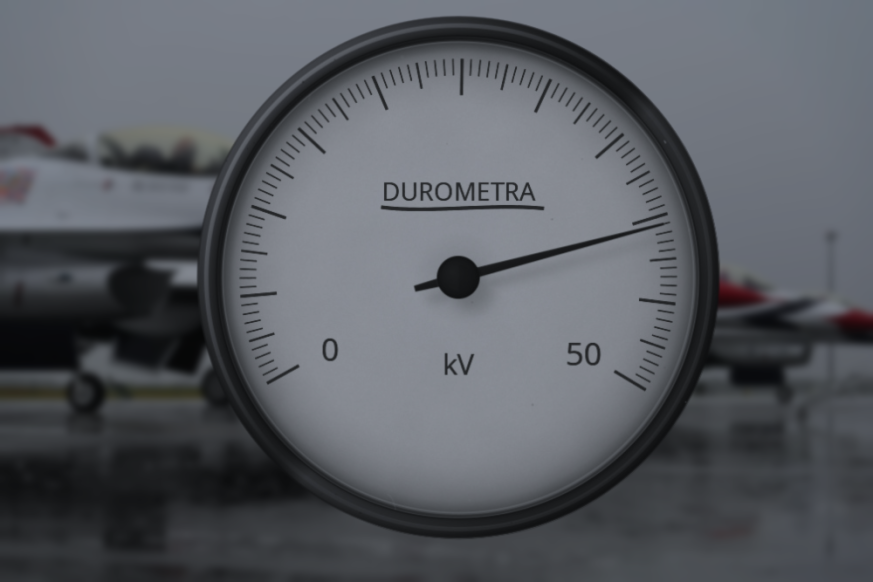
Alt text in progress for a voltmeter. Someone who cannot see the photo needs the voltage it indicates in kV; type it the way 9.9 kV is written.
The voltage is 40.5 kV
